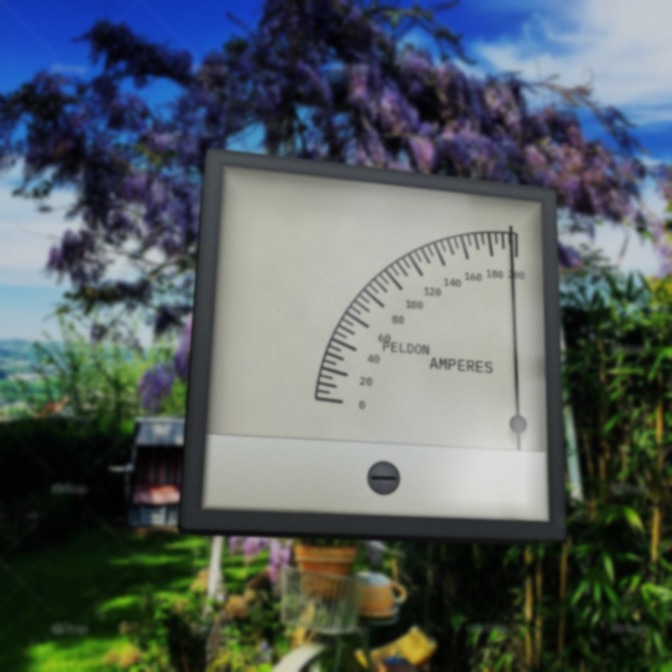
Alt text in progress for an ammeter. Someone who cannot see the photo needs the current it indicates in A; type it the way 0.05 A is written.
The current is 195 A
